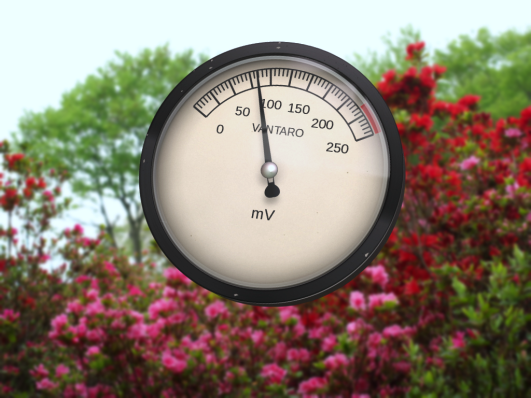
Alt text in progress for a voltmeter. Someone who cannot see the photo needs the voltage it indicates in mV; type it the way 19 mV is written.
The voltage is 85 mV
